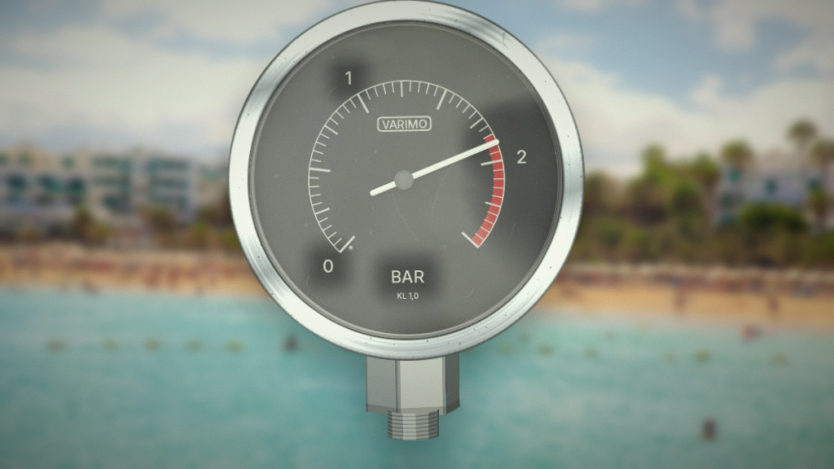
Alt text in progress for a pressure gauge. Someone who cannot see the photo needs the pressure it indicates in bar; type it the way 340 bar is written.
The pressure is 1.9 bar
